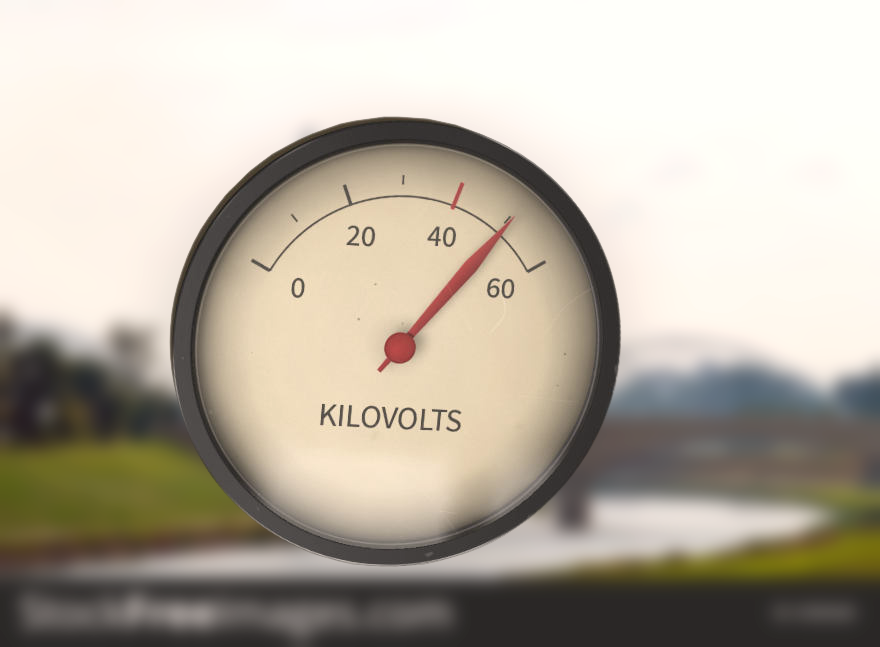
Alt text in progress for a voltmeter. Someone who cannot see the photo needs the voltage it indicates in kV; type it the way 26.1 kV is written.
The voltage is 50 kV
